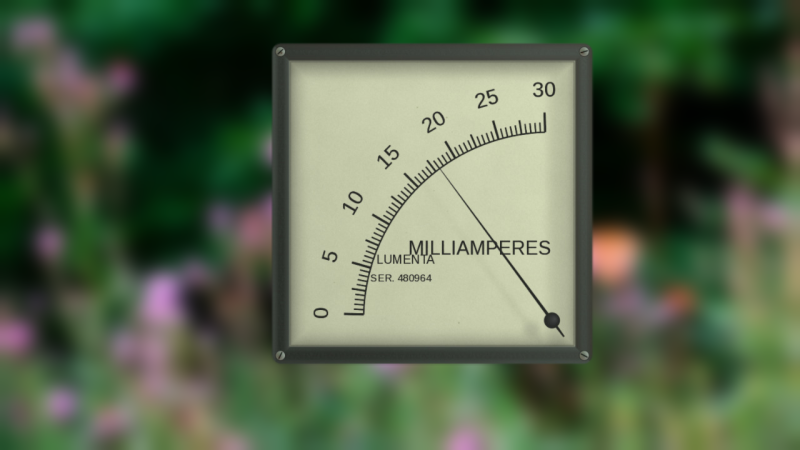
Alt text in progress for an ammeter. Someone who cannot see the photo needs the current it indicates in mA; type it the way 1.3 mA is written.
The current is 18 mA
